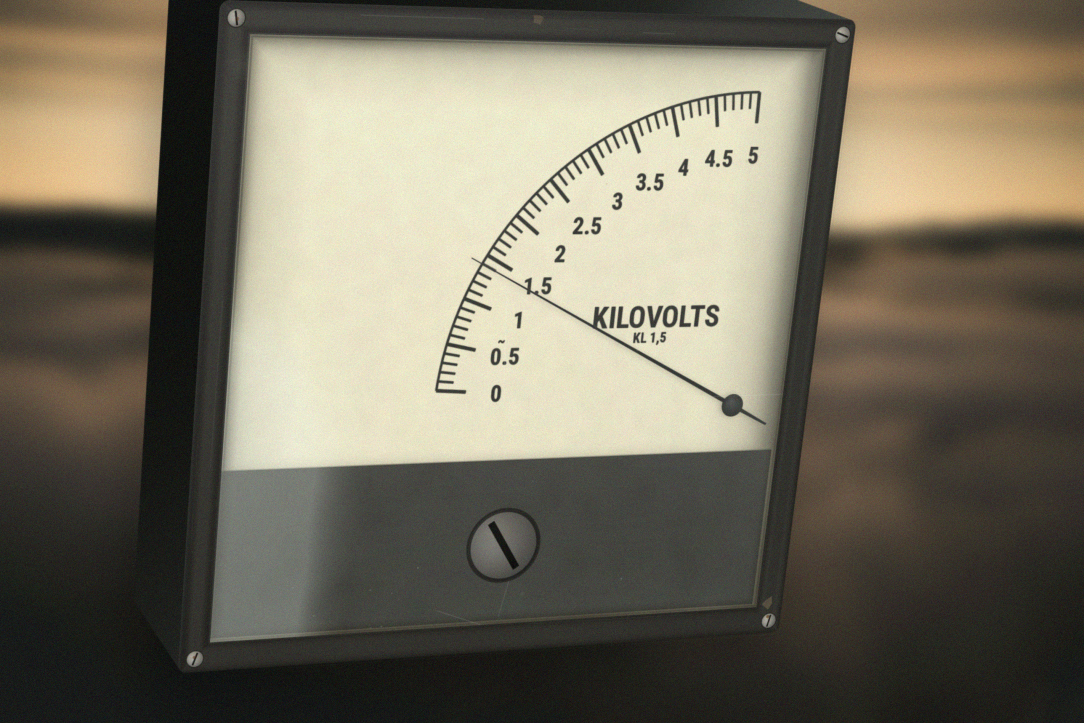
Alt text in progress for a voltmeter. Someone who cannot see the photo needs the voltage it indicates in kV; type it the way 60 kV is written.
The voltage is 1.4 kV
